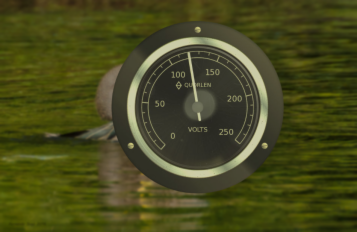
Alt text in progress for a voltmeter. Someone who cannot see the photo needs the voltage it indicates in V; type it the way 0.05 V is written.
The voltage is 120 V
